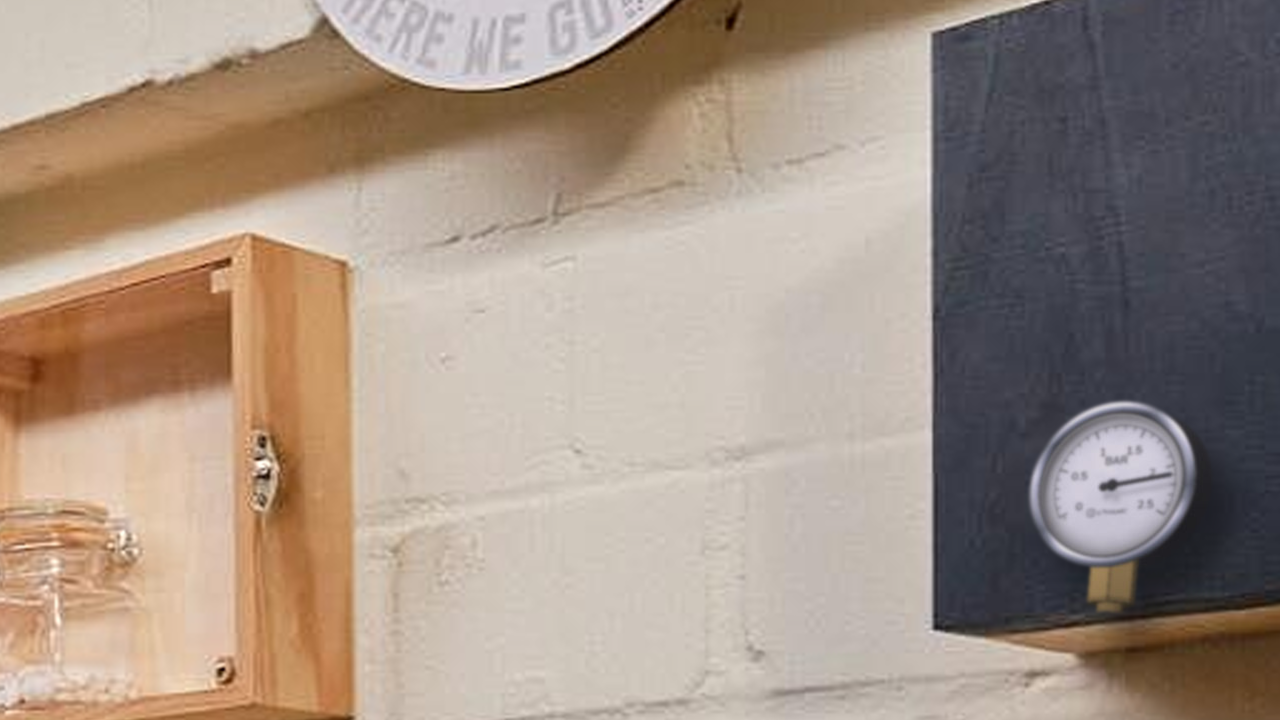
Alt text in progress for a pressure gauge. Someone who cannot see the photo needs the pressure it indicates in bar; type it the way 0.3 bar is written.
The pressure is 2.1 bar
